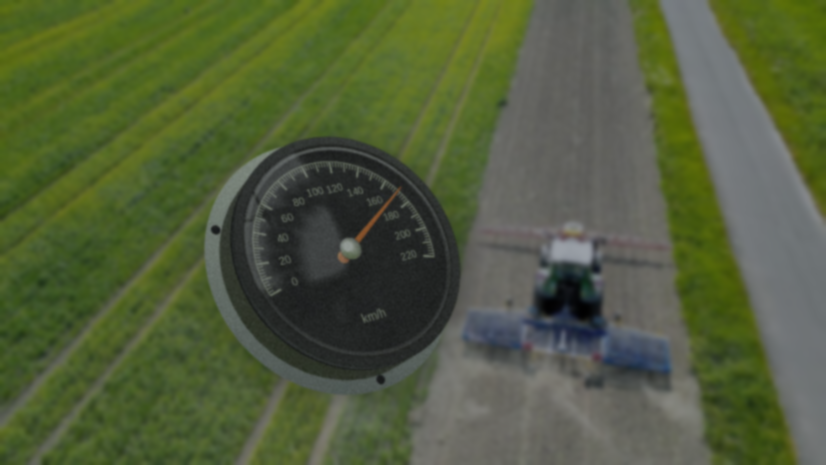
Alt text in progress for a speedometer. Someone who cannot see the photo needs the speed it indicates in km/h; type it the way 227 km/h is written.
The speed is 170 km/h
